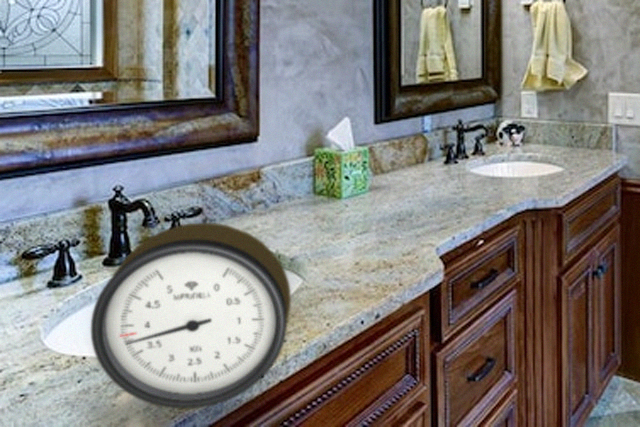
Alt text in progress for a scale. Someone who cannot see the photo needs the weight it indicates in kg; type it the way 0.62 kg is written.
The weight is 3.75 kg
